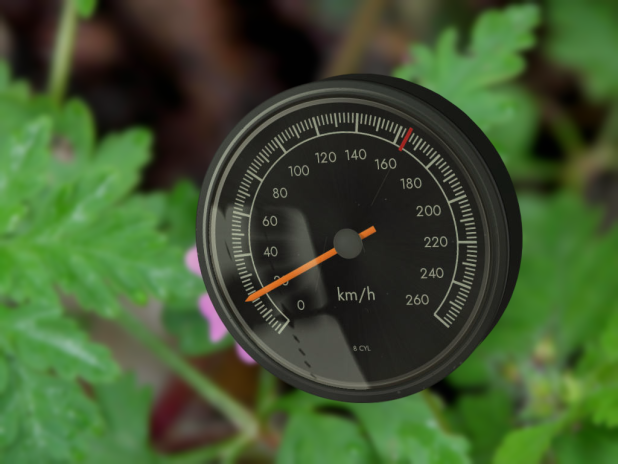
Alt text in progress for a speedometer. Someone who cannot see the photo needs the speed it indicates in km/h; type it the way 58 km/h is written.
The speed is 20 km/h
